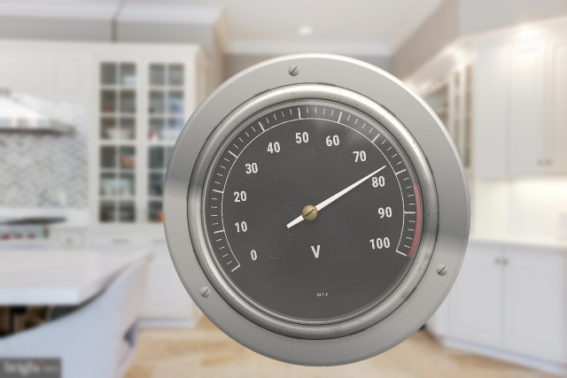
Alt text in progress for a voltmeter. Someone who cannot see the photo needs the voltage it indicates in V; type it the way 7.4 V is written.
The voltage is 77 V
